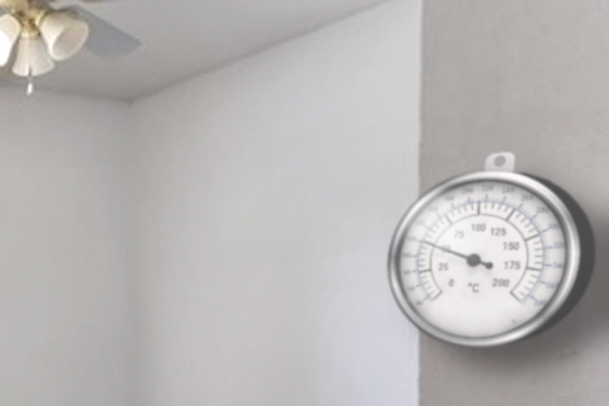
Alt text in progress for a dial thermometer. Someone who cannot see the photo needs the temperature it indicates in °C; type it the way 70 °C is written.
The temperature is 50 °C
